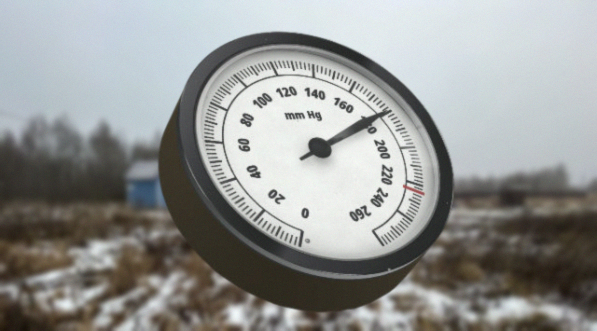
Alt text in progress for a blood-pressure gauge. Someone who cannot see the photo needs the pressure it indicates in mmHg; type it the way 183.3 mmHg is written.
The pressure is 180 mmHg
